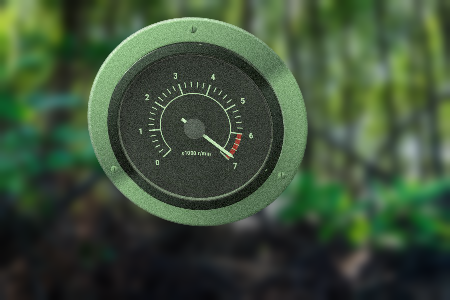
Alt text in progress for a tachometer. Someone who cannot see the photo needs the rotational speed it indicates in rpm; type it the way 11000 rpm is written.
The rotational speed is 6800 rpm
